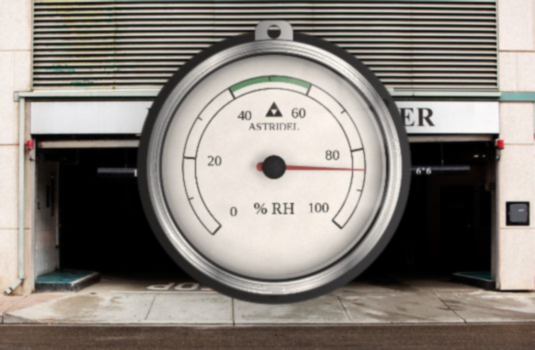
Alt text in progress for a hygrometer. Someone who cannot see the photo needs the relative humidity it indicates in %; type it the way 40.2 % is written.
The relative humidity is 85 %
